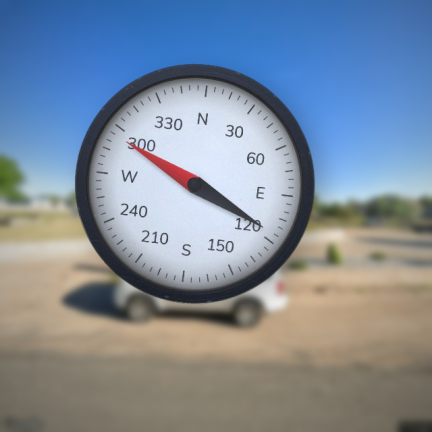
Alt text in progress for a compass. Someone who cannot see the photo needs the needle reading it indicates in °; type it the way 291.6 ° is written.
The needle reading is 295 °
